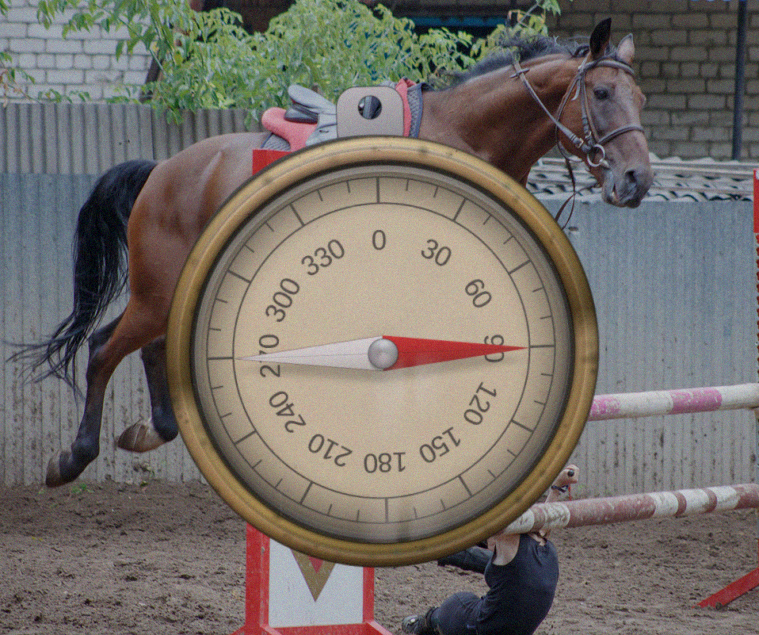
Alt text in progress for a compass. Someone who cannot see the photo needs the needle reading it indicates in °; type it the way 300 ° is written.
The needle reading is 90 °
